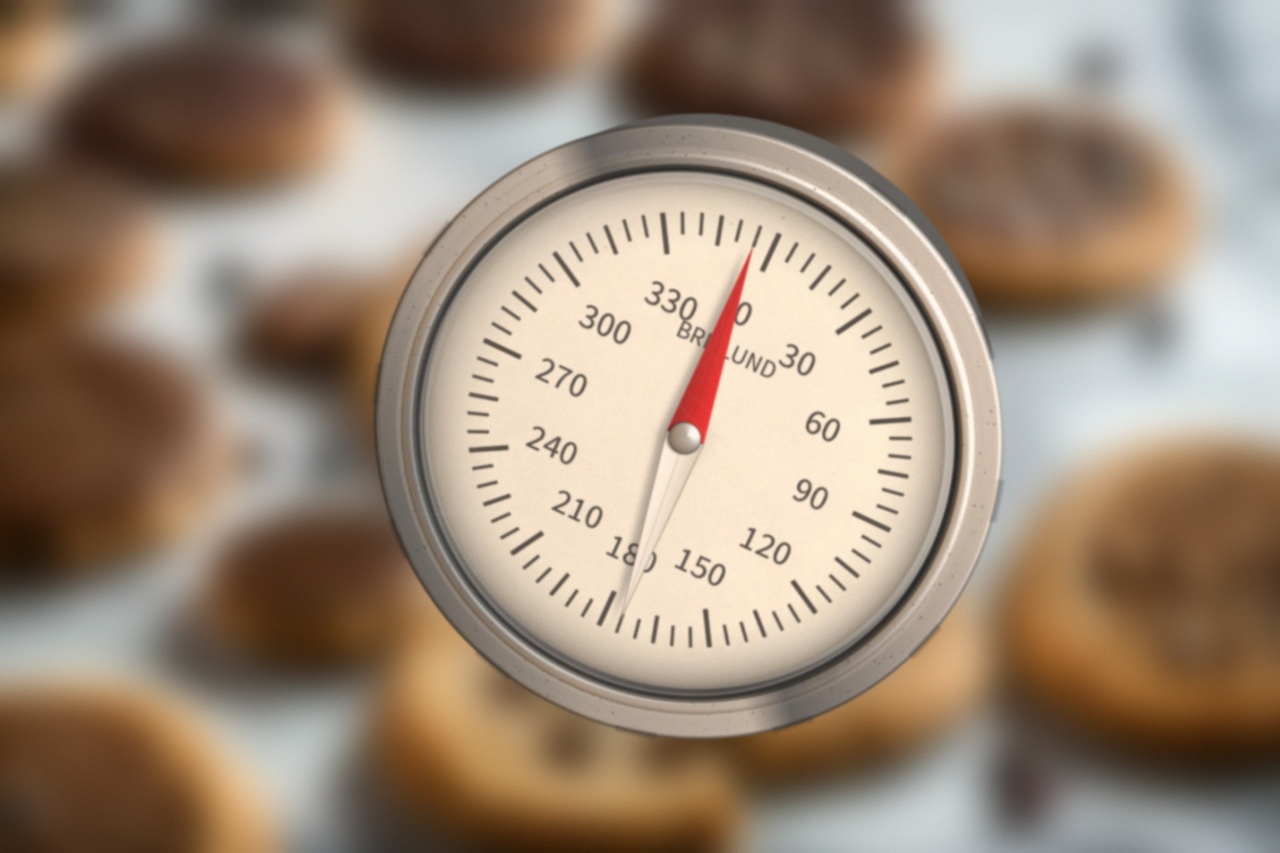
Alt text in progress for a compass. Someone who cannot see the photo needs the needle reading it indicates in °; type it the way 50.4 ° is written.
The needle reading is 355 °
